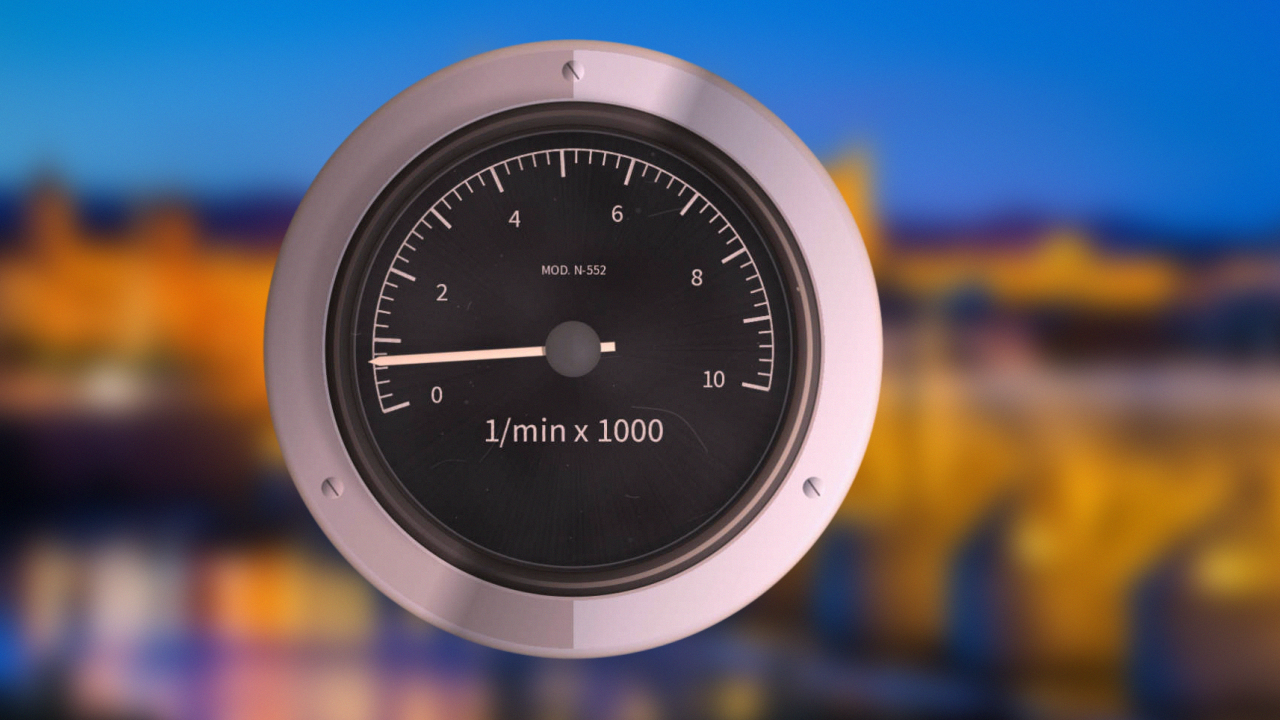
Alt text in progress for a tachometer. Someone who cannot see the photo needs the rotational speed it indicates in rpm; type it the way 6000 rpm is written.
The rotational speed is 700 rpm
